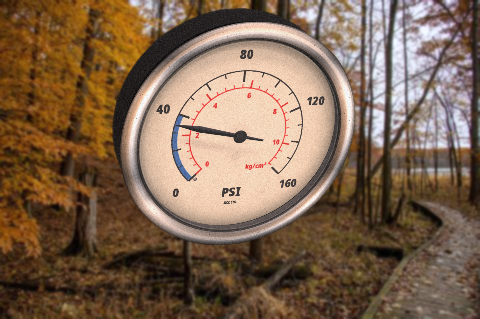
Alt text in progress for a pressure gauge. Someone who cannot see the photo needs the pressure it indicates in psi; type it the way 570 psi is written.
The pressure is 35 psi
